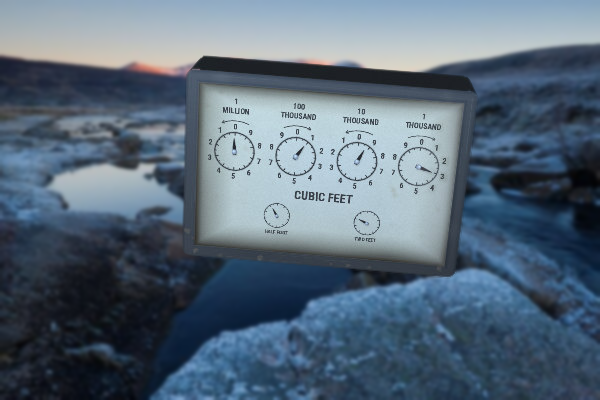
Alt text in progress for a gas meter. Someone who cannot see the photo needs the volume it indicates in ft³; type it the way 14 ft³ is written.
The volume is 9300 ft³
